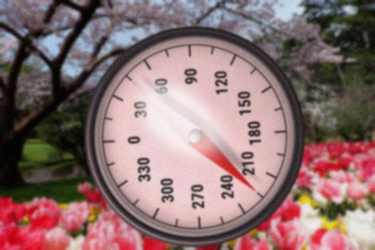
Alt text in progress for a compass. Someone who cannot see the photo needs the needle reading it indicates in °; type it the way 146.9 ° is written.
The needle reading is 225 °
